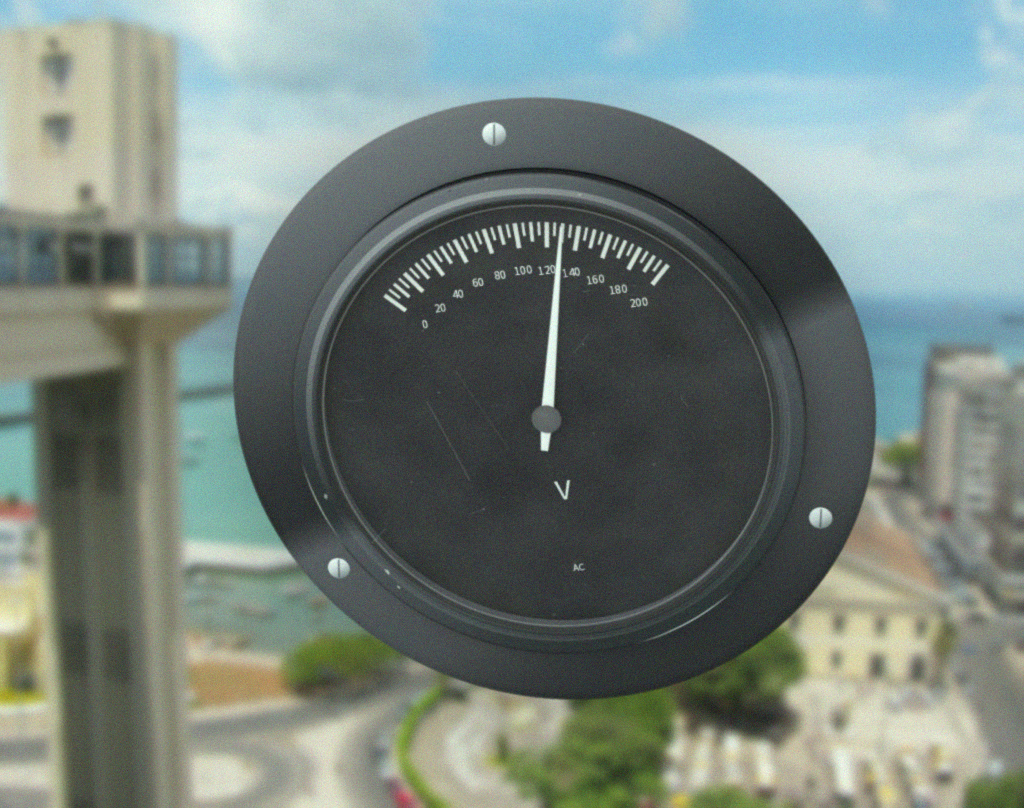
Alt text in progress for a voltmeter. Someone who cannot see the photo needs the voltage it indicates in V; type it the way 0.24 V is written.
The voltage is 130 V
